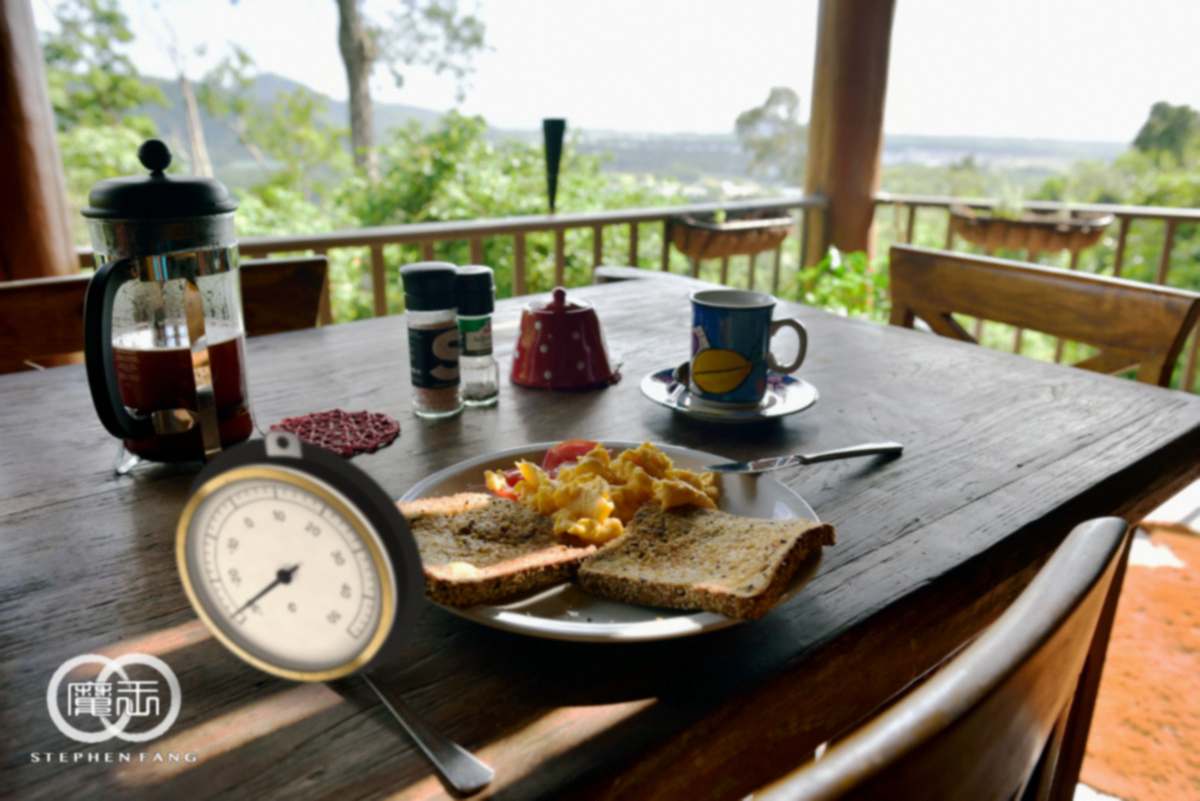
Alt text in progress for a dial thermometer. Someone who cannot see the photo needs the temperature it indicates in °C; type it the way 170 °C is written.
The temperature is -28 °C
